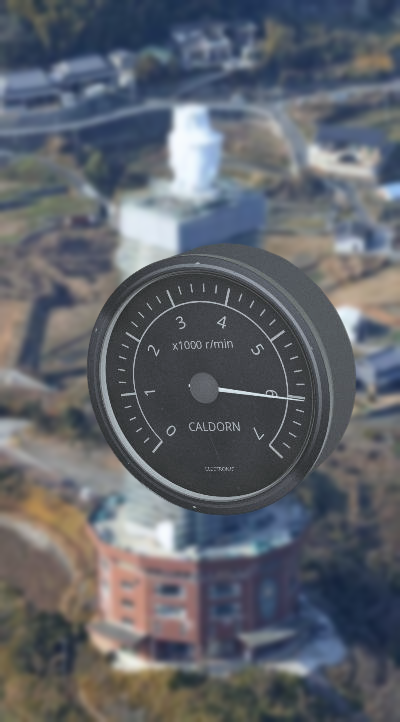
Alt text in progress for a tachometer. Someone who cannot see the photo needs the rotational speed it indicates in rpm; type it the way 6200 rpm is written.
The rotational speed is 6000 rpm
